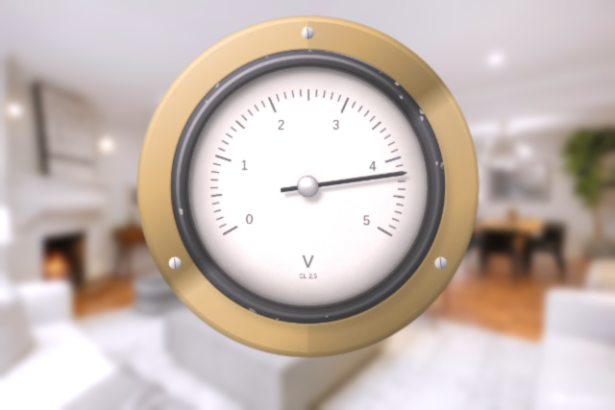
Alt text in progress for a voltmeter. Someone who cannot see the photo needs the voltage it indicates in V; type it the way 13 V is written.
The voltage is 4.2 V
